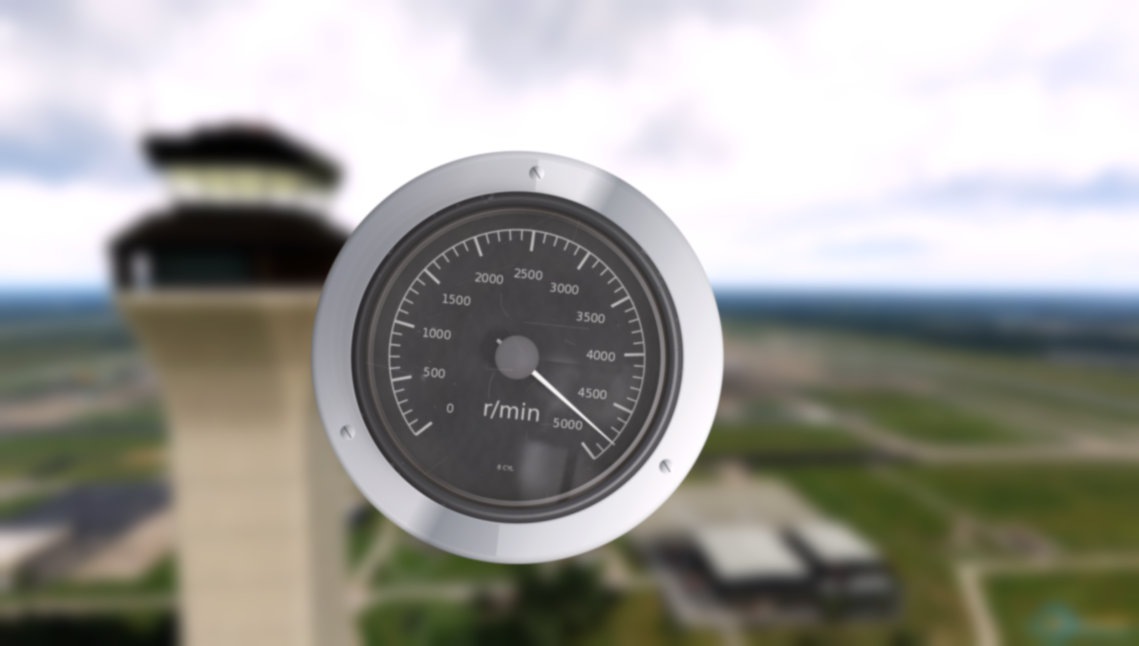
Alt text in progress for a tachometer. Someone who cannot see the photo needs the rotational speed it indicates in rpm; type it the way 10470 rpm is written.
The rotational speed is 4800 rpm
